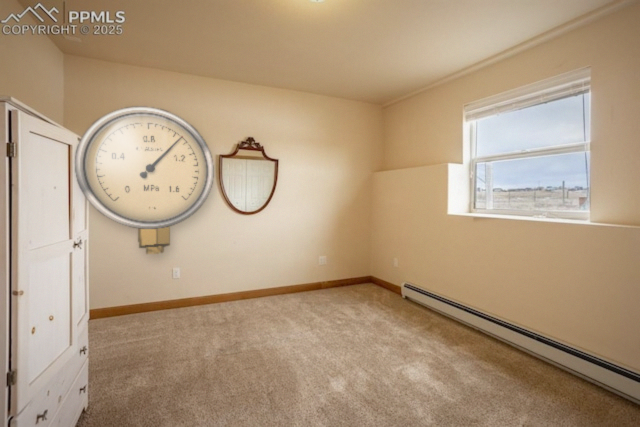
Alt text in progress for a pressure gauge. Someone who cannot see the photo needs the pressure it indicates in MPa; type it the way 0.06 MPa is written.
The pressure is 1.05 MPa
